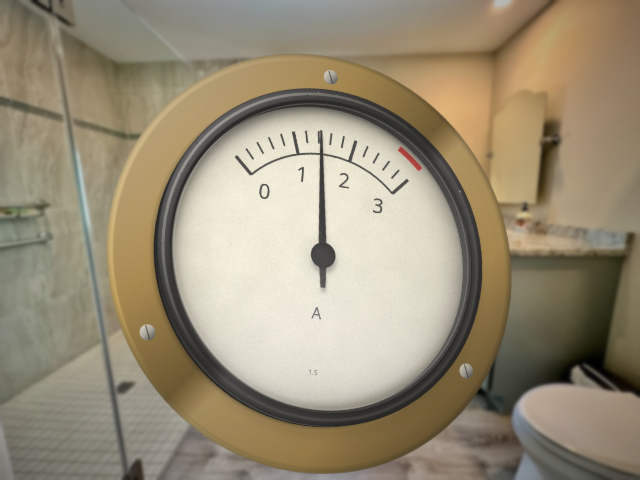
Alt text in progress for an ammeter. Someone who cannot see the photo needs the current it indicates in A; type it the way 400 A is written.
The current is 1.4 A
